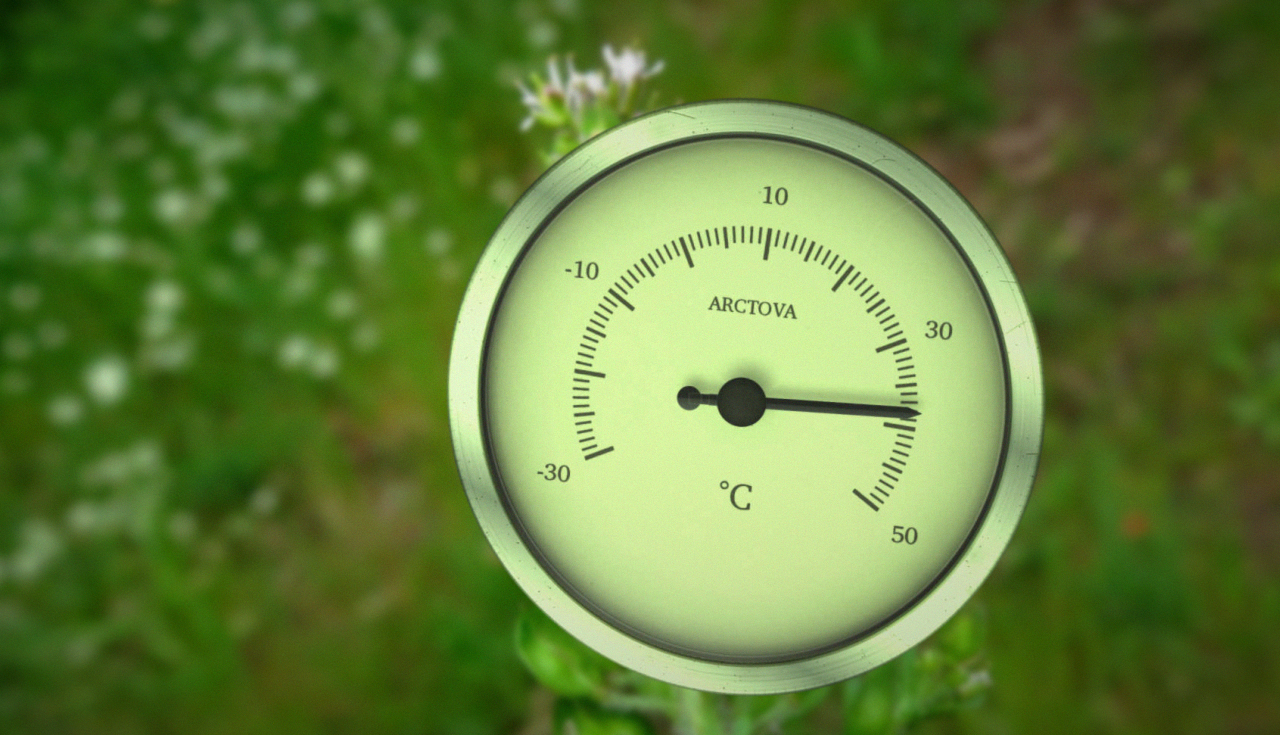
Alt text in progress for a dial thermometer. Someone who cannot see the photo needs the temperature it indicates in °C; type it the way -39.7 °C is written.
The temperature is 38 °C
